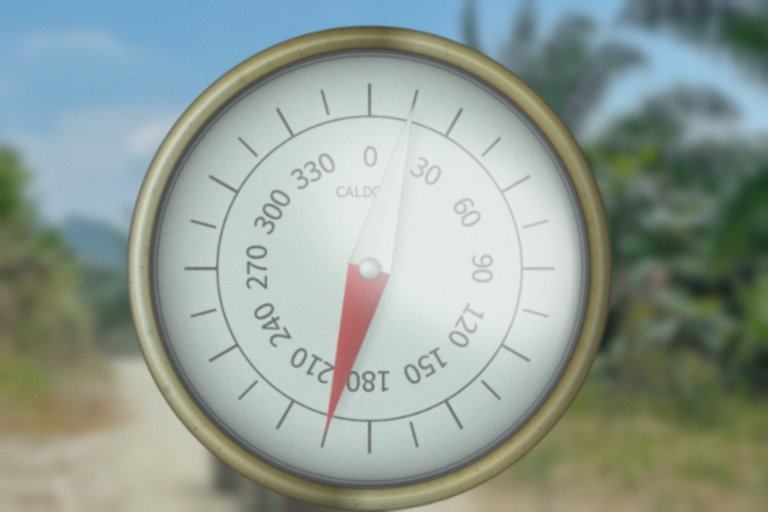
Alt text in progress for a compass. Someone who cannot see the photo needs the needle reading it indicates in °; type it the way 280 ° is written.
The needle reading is 195 °
